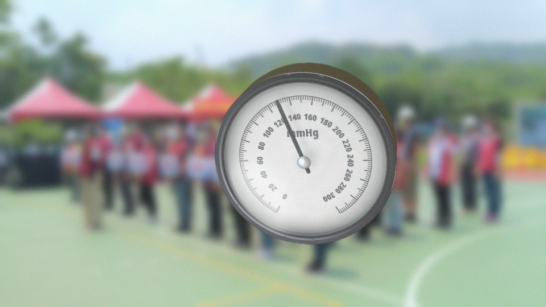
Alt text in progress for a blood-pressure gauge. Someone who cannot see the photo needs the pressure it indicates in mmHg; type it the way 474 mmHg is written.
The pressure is 130 mmHg
